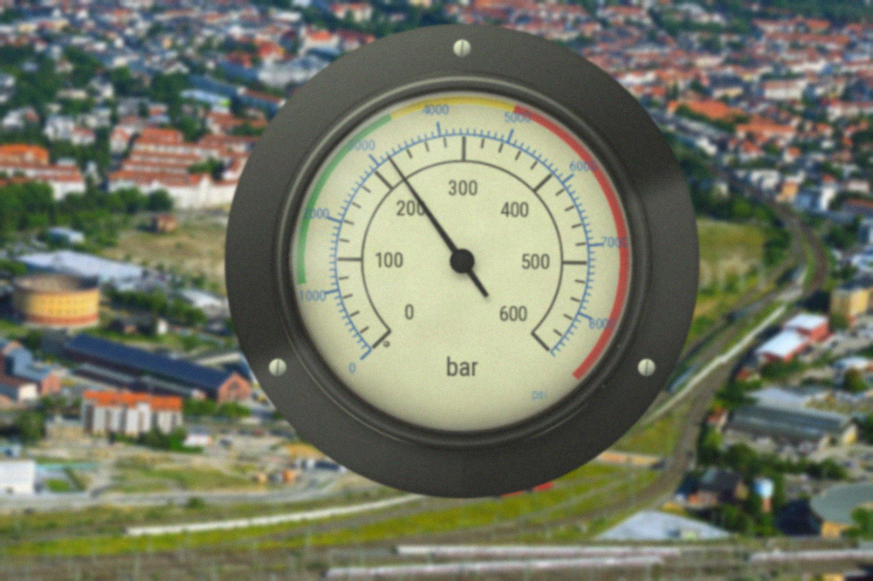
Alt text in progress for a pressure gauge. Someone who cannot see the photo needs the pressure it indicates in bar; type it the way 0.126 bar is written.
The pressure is 220 bar
